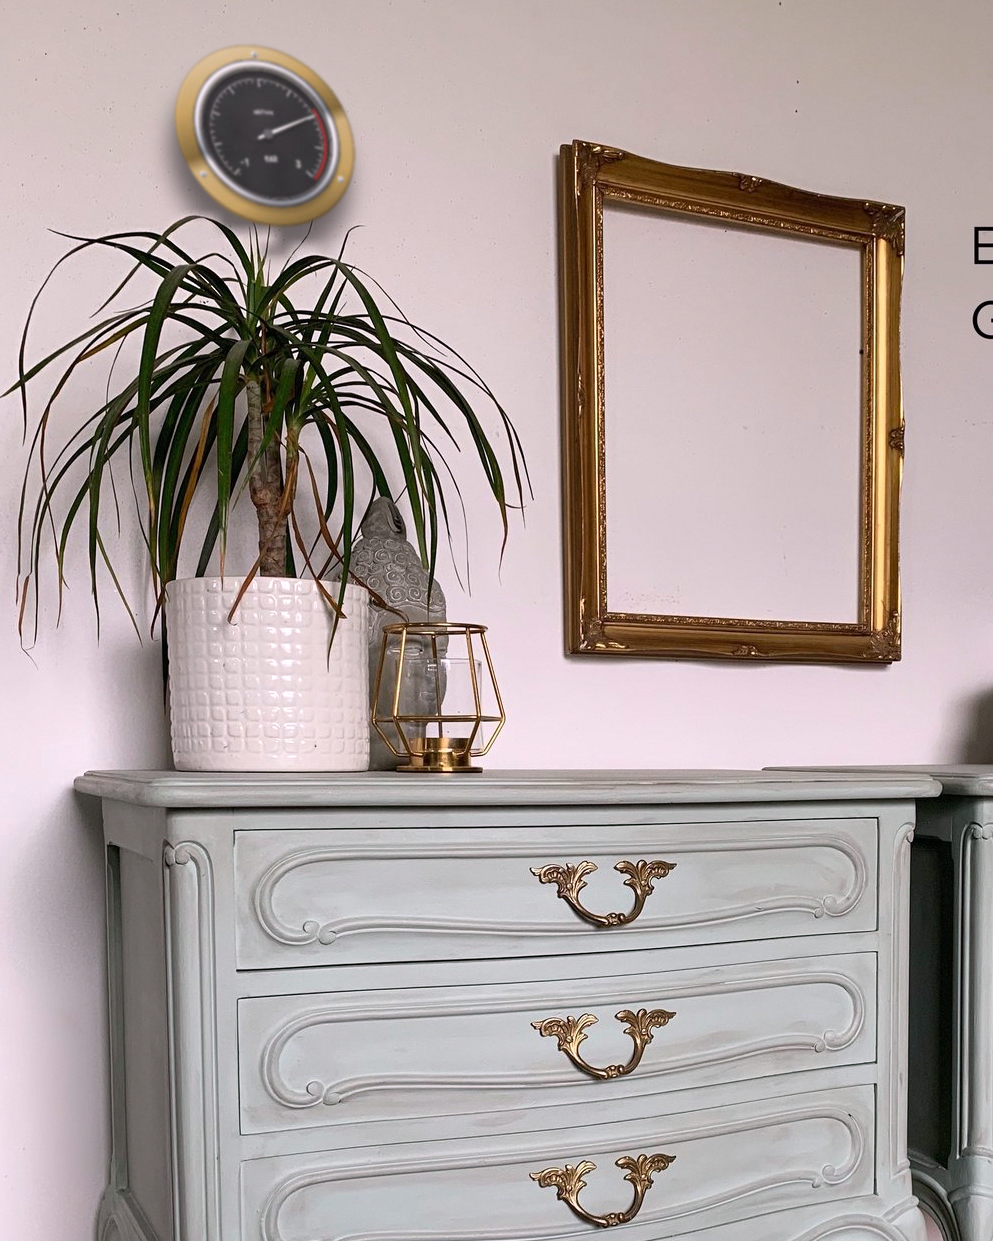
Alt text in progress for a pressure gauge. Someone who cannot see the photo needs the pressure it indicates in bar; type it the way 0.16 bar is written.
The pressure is 2 bar
